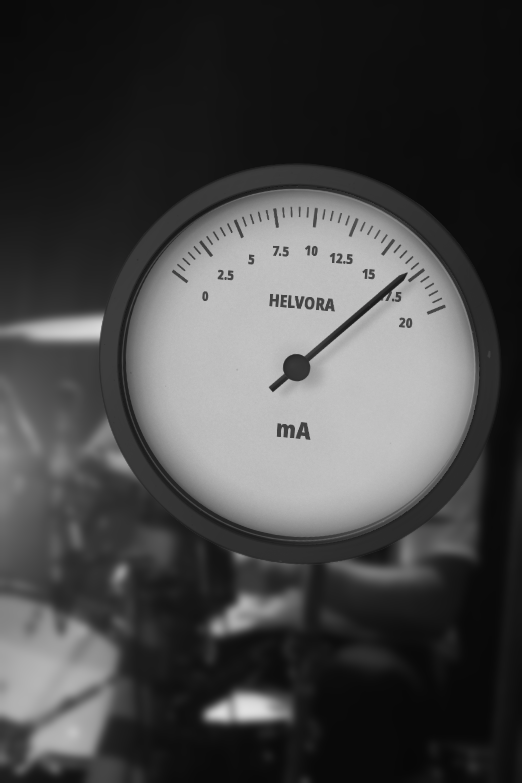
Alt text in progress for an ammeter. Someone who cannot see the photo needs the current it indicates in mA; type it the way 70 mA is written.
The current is 17 mA
